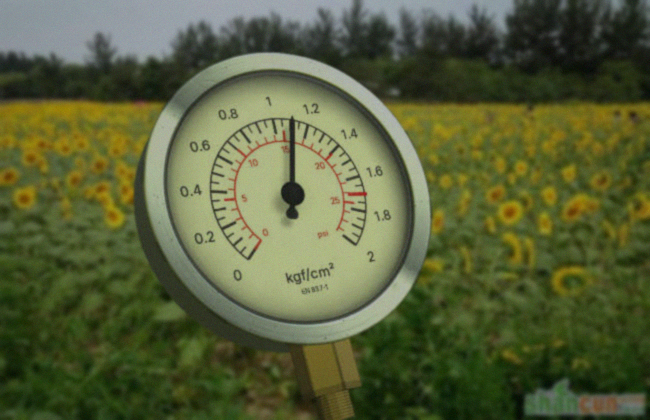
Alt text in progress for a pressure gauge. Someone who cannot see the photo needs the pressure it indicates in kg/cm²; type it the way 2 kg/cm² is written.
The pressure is 1.1 kg/cm²
